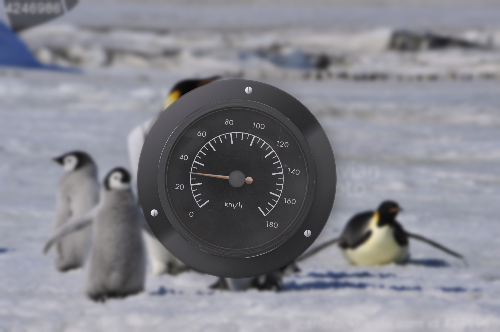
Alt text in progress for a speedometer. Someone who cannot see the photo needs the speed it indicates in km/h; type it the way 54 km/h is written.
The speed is 30 km/h
